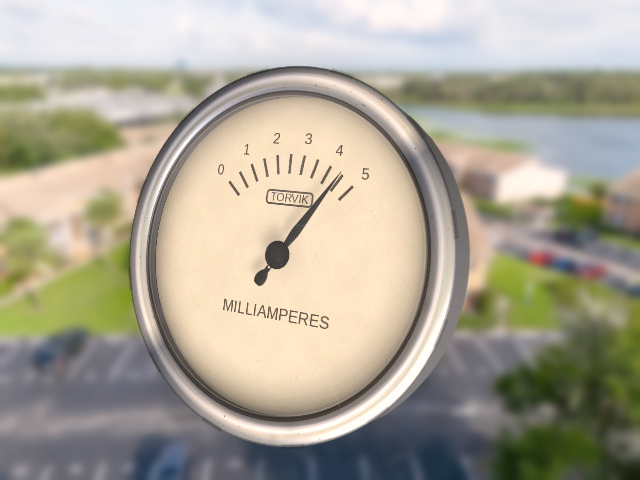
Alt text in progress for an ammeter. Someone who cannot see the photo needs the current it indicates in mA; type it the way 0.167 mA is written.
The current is 4.5 mA
